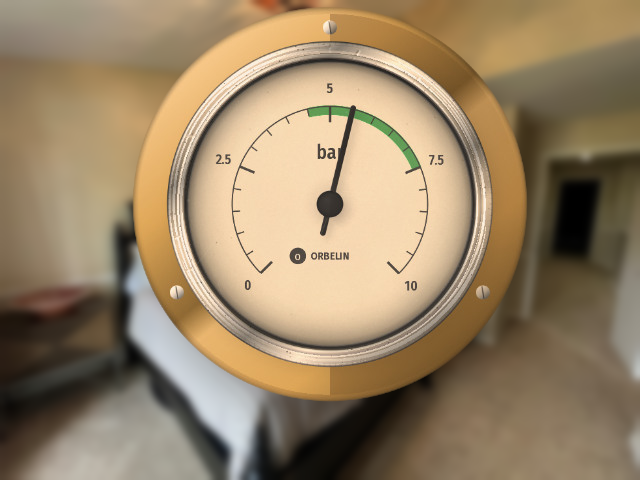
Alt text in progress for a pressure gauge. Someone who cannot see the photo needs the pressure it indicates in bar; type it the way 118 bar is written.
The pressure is 5.5 bar
